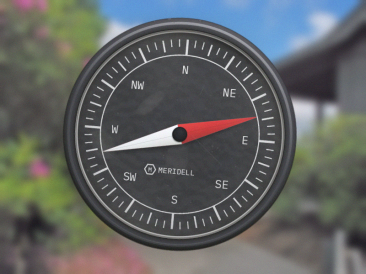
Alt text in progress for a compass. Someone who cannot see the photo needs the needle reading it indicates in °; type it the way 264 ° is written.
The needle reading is 72.5 °
